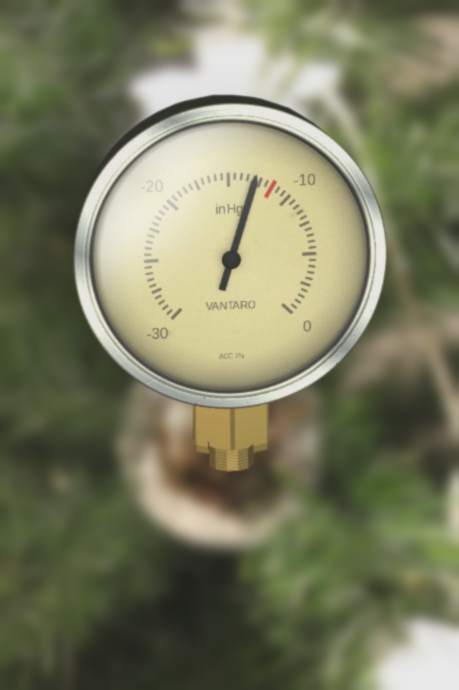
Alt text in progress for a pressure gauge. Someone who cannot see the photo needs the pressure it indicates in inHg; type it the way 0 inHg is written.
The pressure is -13 inHg
